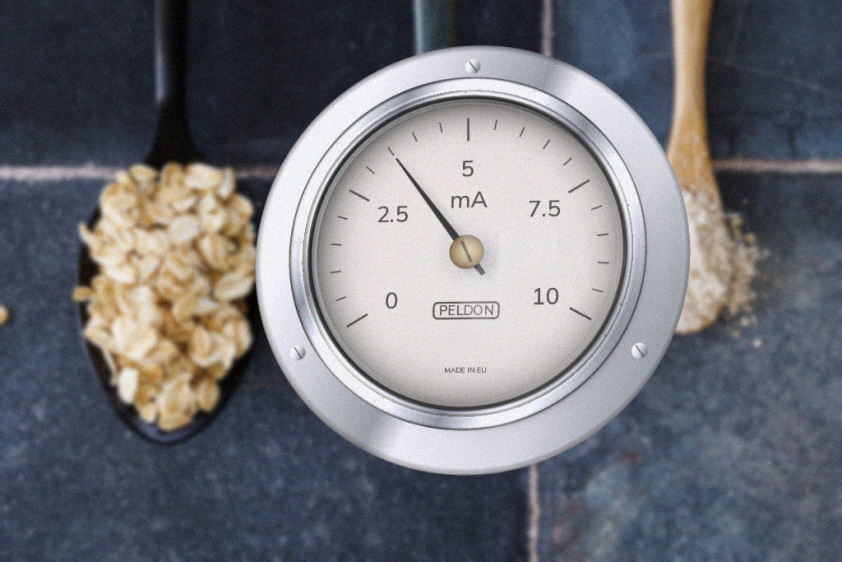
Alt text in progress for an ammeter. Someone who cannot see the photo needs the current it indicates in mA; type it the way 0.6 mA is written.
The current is 3.5 mA
